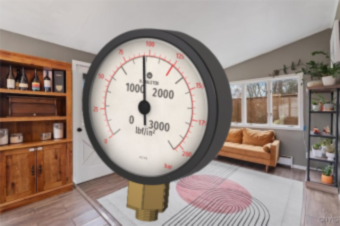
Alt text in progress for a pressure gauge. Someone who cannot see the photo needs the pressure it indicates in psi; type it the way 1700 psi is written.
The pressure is 1400 psi
